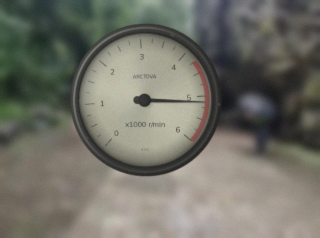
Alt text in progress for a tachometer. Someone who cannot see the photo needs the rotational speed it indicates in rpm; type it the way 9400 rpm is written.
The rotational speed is 5125 rpm
